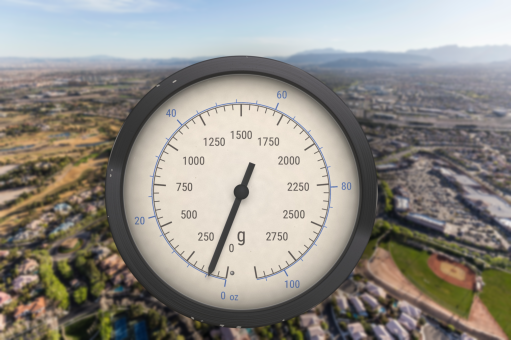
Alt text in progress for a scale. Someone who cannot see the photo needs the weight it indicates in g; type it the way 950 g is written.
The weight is 100 g
